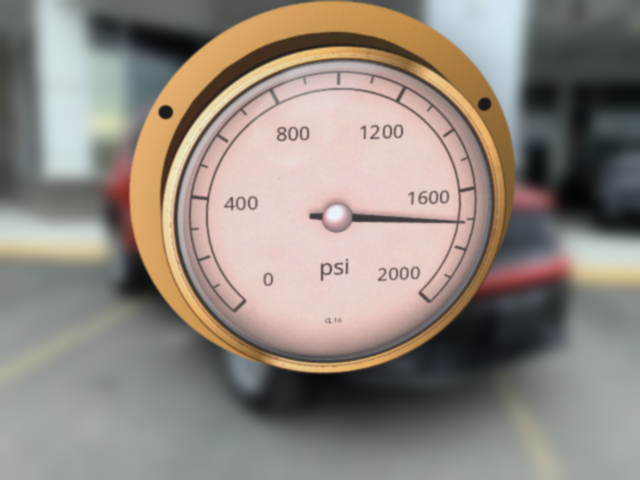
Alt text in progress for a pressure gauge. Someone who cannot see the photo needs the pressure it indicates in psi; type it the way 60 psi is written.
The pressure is 1700 psi
